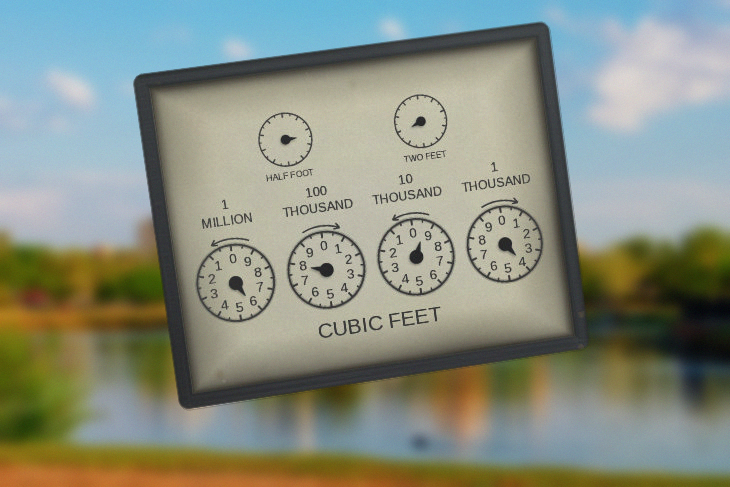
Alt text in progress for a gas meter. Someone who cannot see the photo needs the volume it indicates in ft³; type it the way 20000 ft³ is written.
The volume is 579400 ft³
